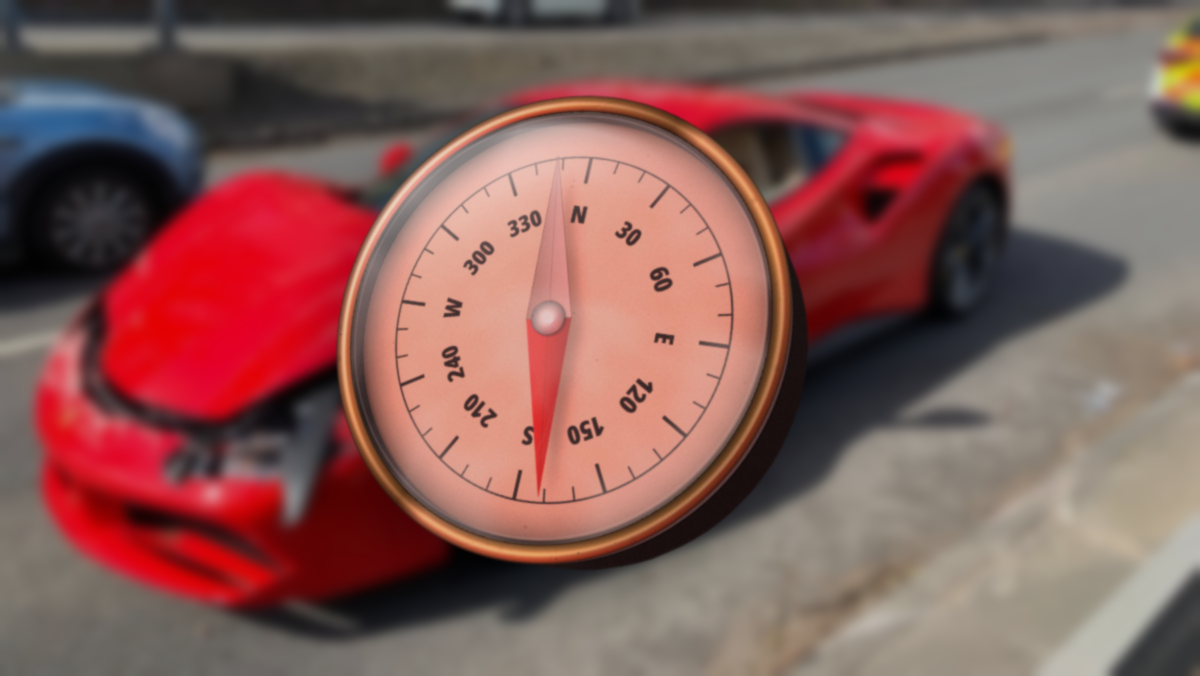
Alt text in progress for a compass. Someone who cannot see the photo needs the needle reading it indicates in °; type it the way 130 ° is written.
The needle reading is 170 °
